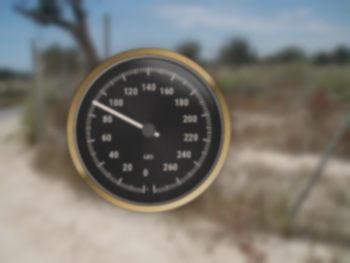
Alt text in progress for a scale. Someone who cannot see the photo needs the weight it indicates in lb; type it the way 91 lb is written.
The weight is 90 lb
